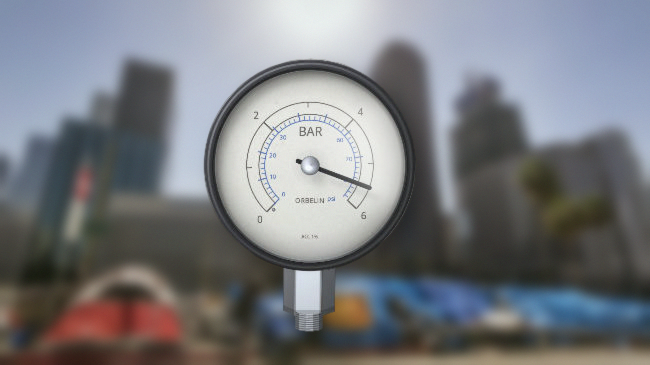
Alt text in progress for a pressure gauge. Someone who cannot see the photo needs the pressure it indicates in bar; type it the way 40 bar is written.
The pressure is 5.5 bar
